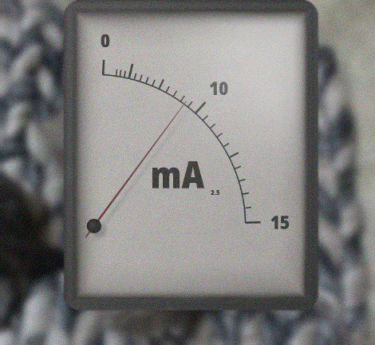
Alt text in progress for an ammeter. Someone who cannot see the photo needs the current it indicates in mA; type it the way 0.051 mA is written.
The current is 9.25 mA
